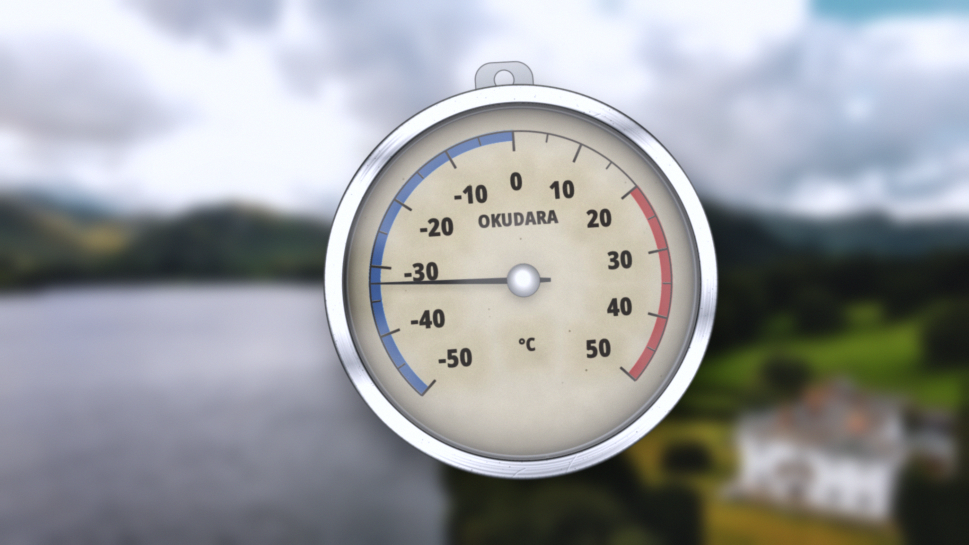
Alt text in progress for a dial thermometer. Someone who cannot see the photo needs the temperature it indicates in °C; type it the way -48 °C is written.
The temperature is -32.5 °C
